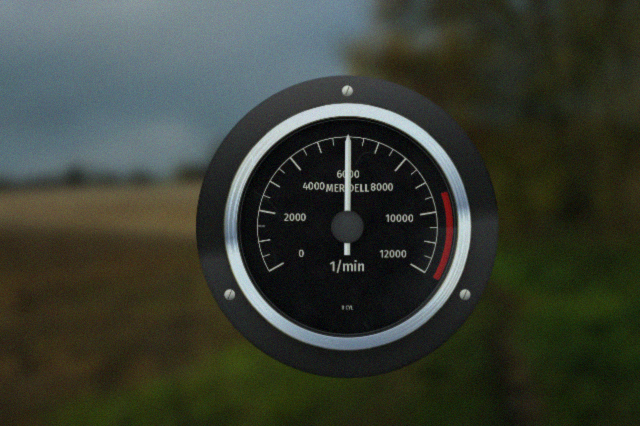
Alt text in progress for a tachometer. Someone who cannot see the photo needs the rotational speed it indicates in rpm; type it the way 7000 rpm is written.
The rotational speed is 6000 rpm
